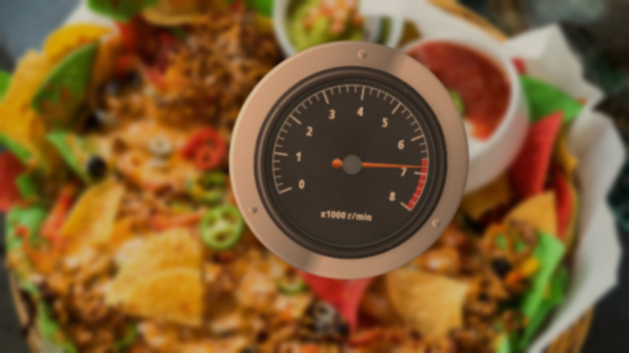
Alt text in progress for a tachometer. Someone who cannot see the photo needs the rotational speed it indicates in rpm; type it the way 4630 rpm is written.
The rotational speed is 6800 rpm
